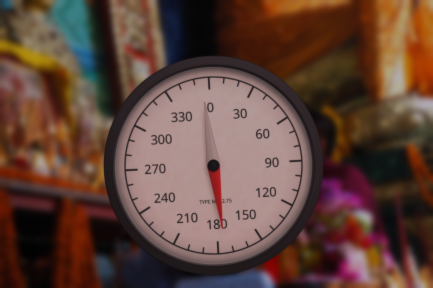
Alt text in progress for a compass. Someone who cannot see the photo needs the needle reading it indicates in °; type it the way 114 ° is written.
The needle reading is 175 °
